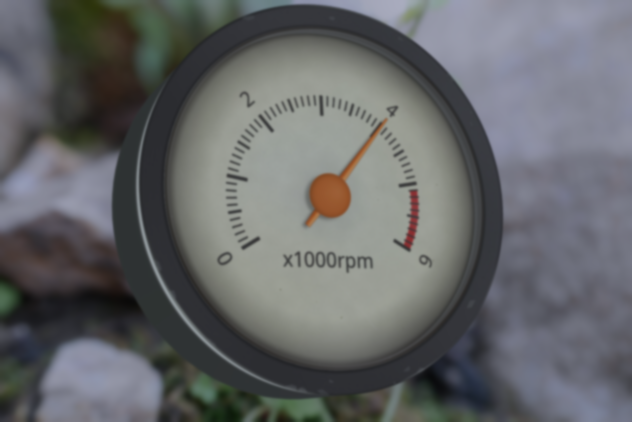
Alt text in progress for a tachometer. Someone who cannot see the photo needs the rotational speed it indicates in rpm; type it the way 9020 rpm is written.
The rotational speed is 4000 rpm
